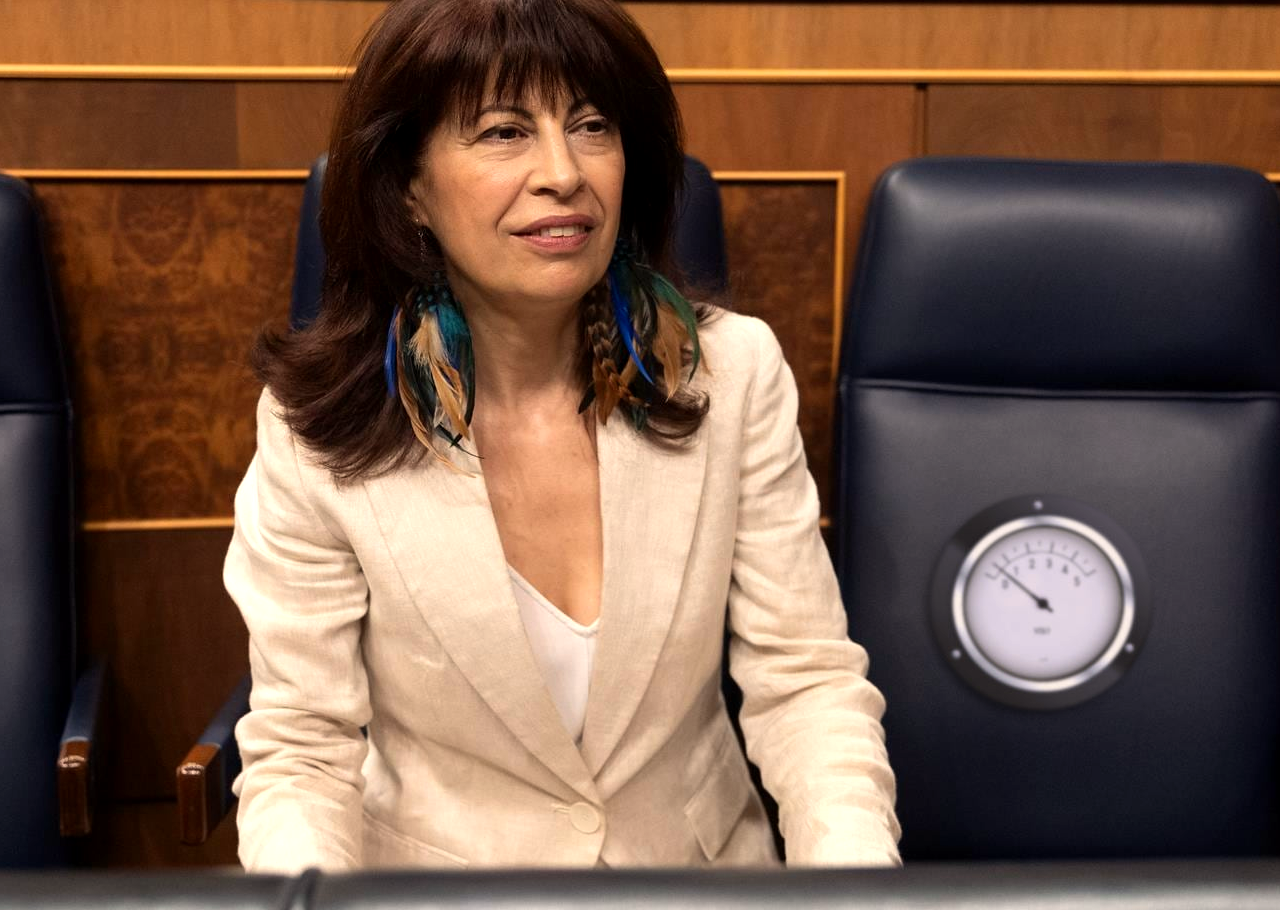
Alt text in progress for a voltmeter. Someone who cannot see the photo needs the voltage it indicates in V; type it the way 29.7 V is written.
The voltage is 0.5 V
